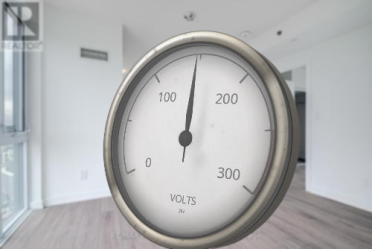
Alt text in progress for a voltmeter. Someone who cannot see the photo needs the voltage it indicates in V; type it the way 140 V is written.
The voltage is 150 V
